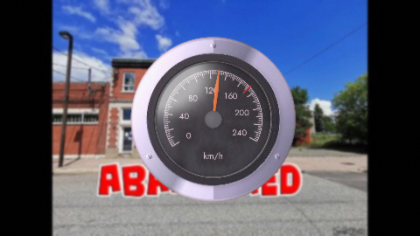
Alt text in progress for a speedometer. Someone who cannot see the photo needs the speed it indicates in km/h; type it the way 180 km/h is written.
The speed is 130 km/h
